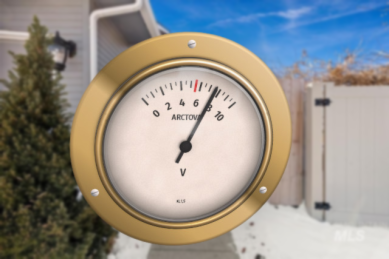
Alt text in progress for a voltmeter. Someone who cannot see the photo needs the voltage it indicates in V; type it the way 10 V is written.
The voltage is 7.5 V
